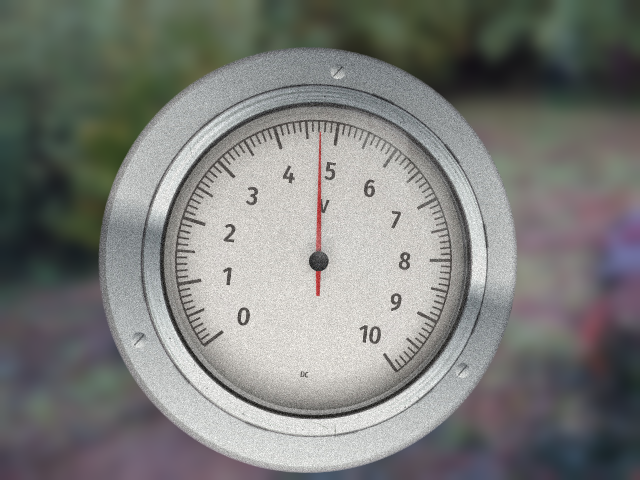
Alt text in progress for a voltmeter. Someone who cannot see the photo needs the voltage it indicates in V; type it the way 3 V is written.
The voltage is 4.7 V
